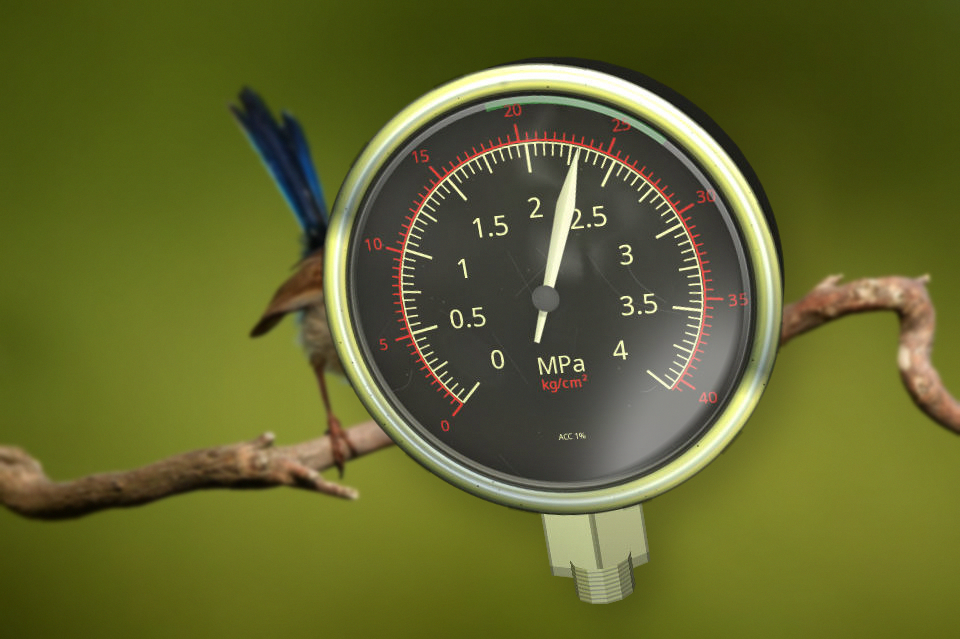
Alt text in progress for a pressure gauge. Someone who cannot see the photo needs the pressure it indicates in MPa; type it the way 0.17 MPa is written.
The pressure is 2.3 MPa
